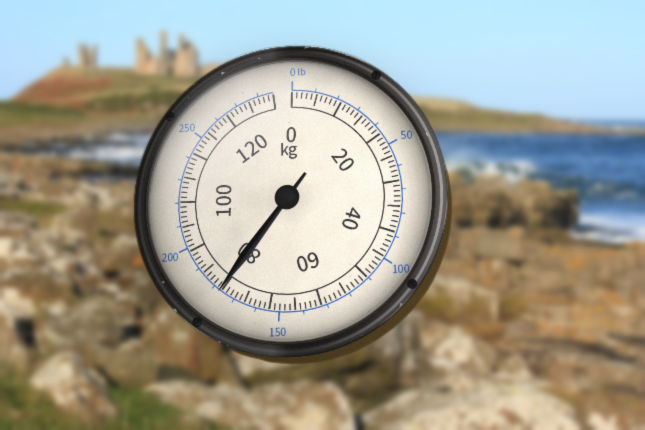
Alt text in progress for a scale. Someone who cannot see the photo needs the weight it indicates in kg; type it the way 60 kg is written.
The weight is 80 kg
